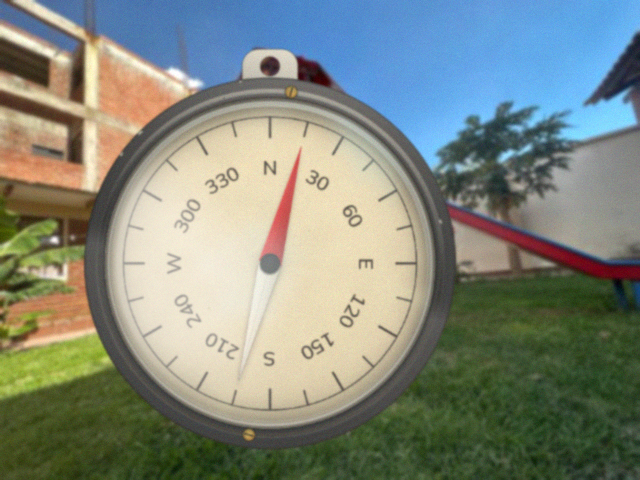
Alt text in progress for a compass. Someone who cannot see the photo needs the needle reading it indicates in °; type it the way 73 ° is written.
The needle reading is 15 °
